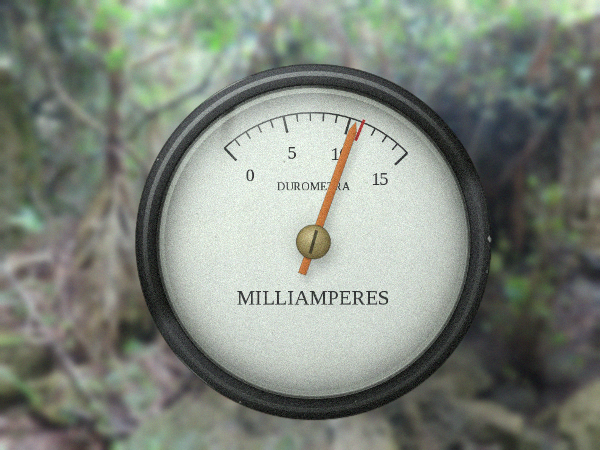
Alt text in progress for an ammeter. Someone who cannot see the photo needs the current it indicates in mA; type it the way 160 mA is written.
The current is 10.5 mA
